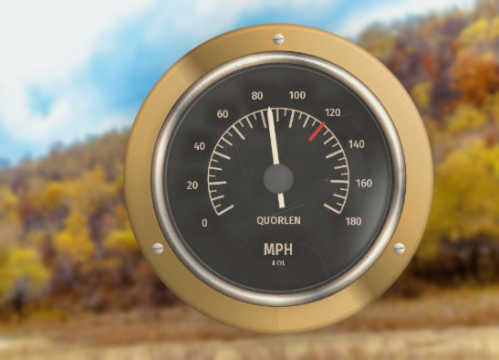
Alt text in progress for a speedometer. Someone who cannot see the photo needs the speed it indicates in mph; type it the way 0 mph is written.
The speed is 85 mph
